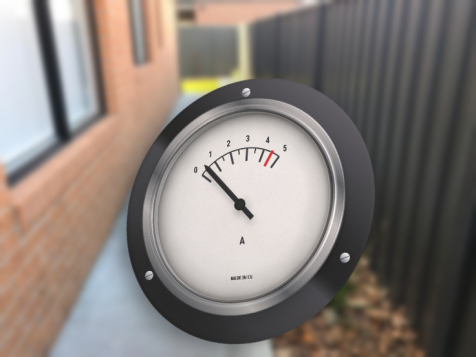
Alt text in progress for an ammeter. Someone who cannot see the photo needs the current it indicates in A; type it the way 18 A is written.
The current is 0.5 A
